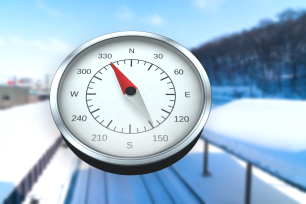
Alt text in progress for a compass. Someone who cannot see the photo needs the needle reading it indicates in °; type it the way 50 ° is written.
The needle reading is 330 °
